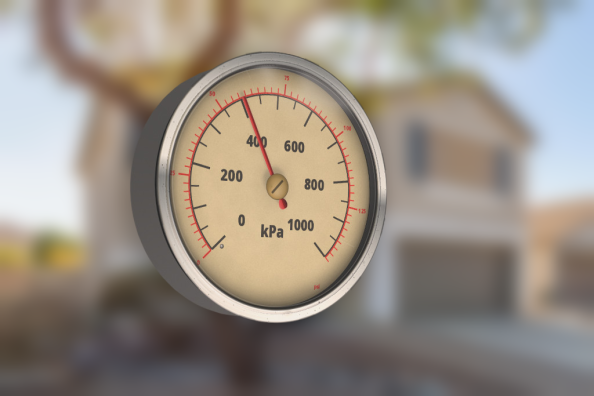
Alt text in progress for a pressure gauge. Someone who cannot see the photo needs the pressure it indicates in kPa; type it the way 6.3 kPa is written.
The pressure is 400 kPa
